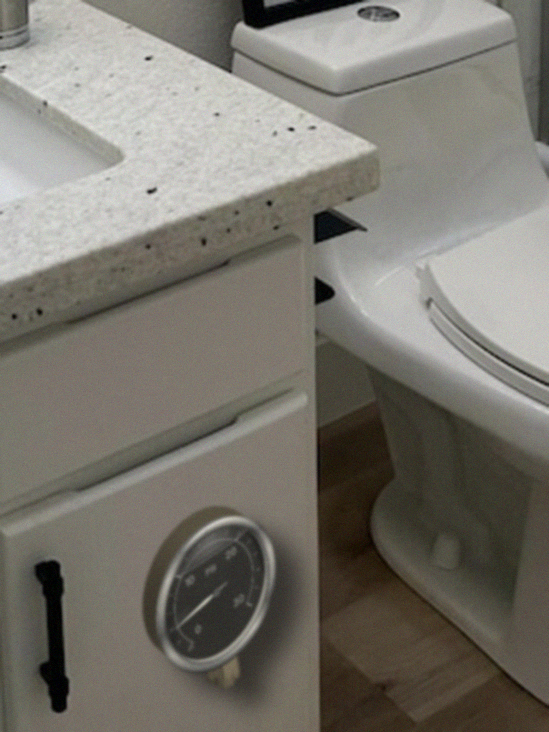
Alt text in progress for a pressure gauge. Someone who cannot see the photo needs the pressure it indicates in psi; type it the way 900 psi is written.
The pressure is 4 psi
